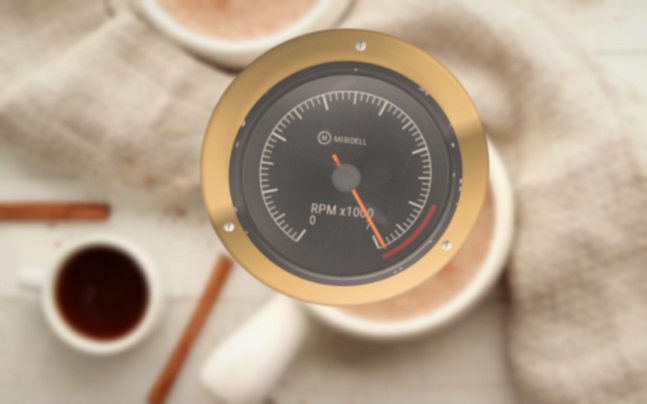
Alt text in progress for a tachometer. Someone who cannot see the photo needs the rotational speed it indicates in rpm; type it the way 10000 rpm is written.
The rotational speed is 6900 rpm
